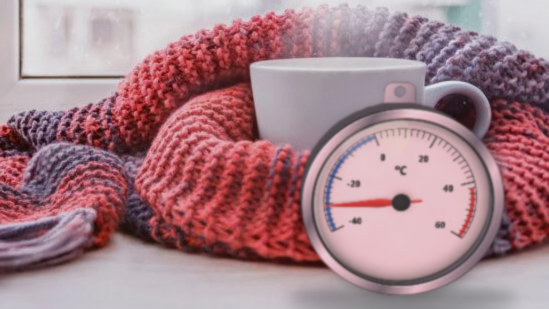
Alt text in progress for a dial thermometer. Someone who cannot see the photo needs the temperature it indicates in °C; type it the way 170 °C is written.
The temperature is -30 °C
